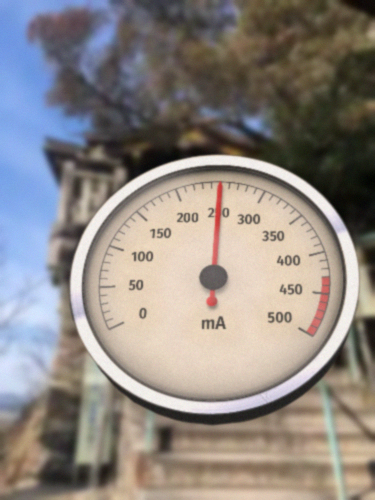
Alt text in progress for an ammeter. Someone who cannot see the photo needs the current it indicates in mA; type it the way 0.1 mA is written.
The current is 250 mA
